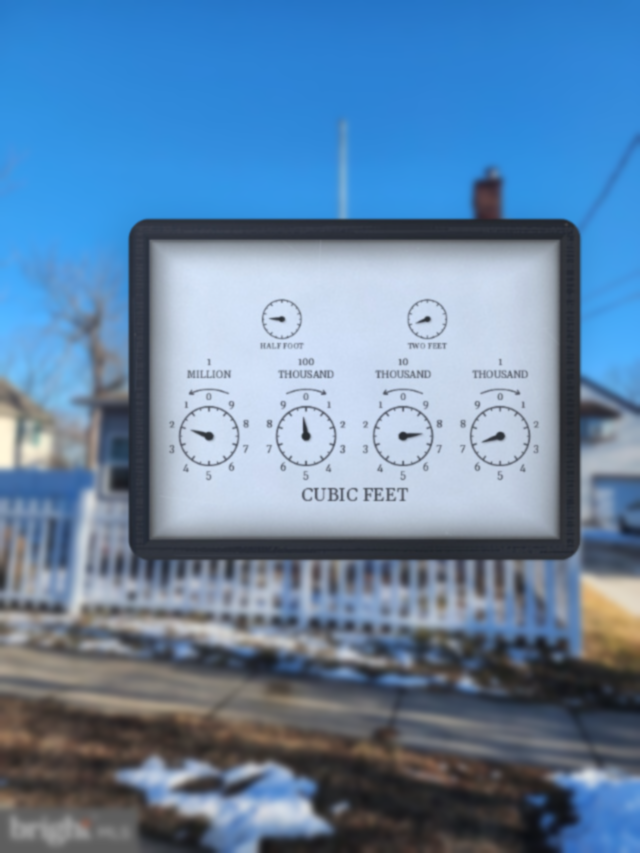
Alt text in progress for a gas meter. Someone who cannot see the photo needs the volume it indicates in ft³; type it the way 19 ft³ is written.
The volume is 197700 ft³
